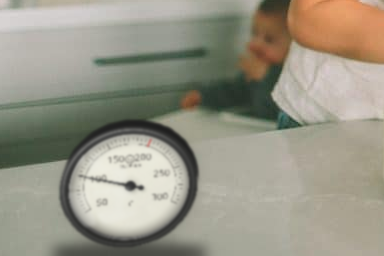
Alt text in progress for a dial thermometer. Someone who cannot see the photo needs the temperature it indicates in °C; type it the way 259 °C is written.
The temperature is 100 °C
